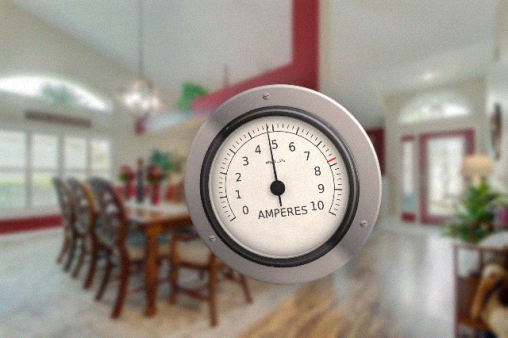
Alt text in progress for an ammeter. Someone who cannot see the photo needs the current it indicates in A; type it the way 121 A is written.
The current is 4.8 A
